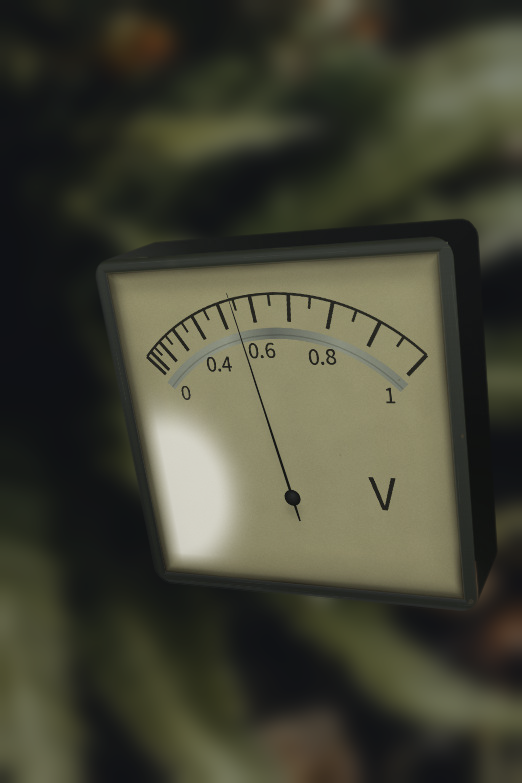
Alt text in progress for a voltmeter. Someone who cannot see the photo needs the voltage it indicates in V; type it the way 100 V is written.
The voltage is 0.55 V
